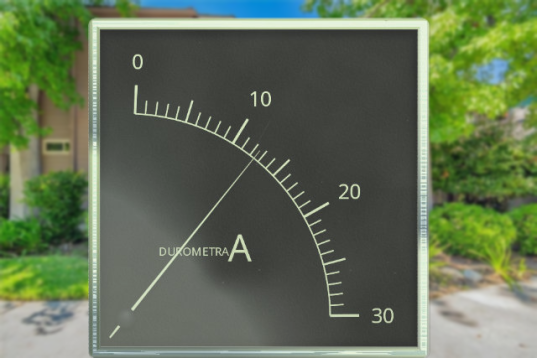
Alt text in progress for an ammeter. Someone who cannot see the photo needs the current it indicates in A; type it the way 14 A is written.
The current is 12.5 A
